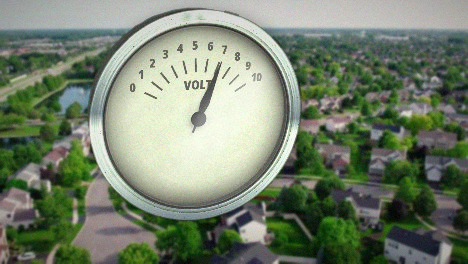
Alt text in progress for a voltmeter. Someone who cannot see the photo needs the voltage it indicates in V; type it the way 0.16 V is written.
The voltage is 7 V
